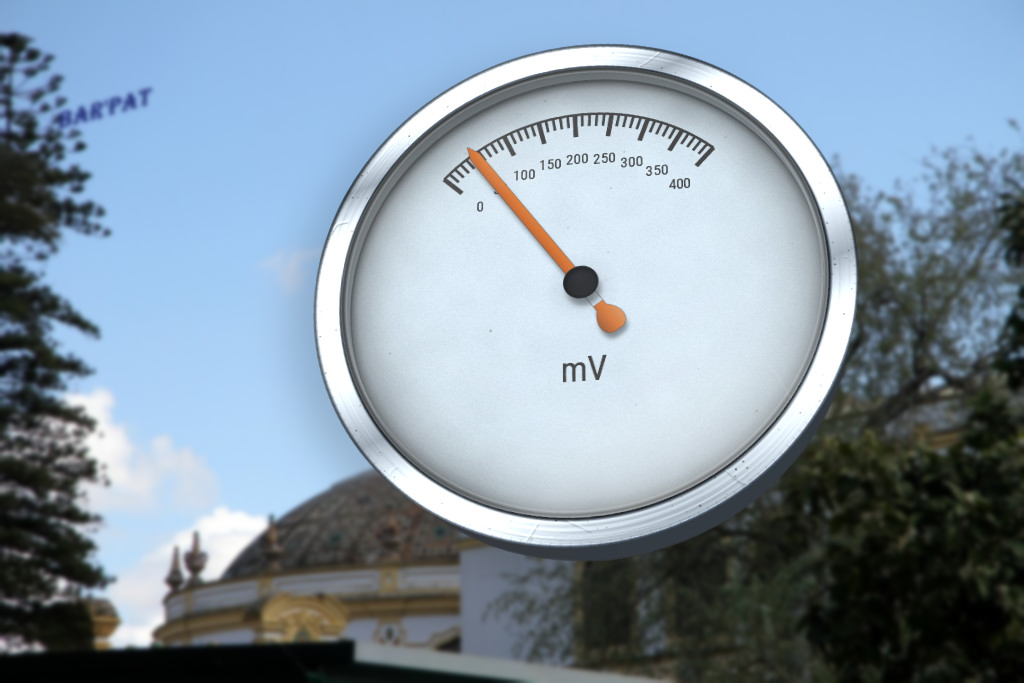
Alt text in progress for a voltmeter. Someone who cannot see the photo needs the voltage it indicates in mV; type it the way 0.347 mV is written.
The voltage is 50 mV
